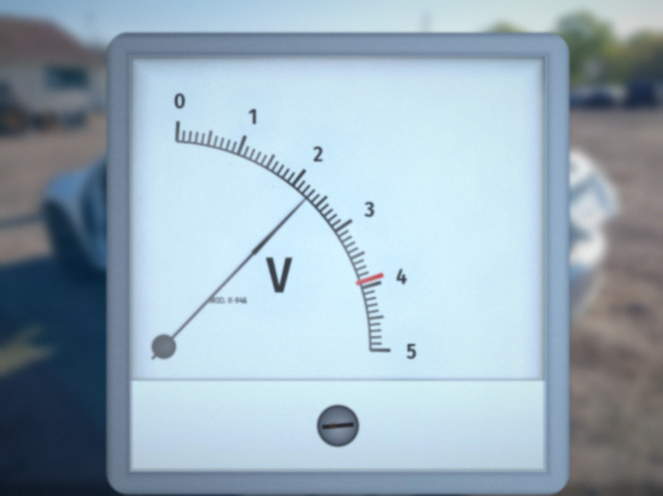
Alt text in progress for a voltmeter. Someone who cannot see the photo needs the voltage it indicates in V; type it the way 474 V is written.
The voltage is 2.3 V
